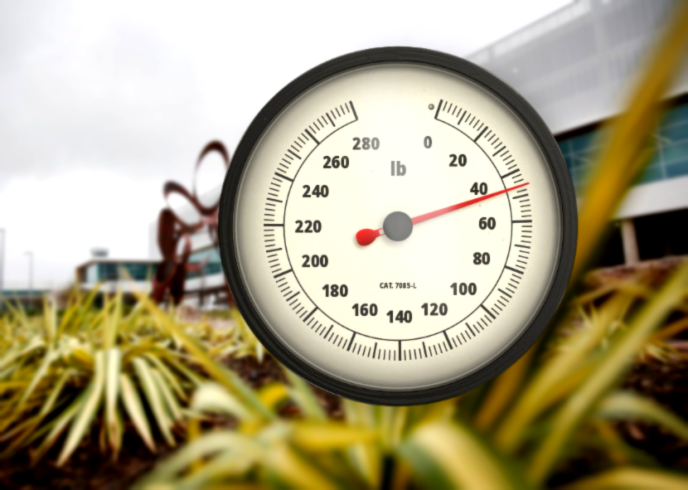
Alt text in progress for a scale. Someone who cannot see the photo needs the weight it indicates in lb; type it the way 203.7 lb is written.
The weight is 46 lb
